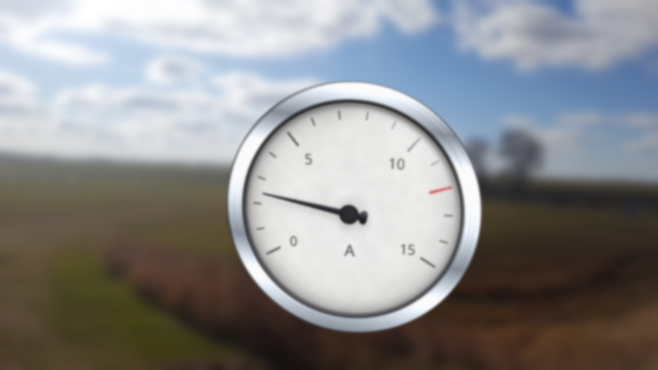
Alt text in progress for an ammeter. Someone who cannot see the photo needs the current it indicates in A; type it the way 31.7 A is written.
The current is 2.5 A
